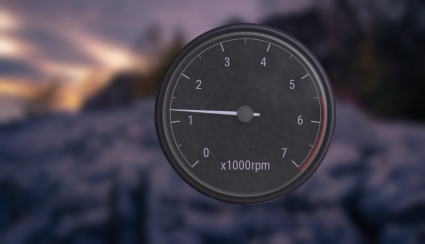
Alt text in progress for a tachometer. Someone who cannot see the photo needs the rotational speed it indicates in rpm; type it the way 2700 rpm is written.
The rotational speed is 1250 rpm
